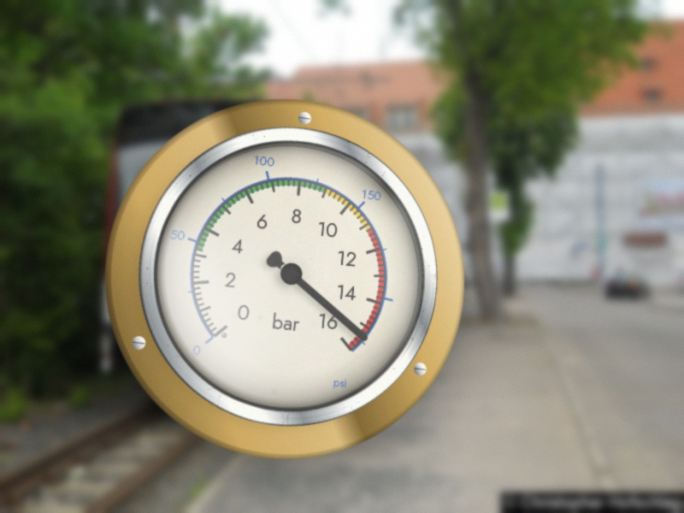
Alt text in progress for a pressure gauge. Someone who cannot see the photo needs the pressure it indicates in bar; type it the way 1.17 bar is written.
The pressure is 15.4 bar
